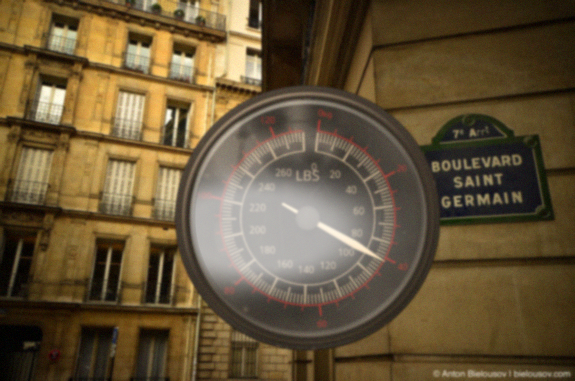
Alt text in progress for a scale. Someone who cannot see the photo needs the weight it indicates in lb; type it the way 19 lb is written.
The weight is 90 lb
